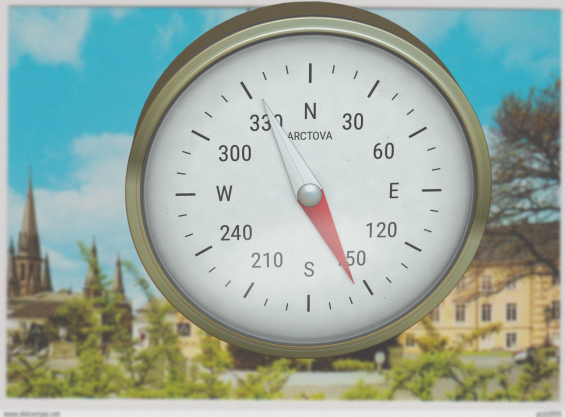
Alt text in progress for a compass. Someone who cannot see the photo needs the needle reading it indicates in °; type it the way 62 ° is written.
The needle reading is 155 °
